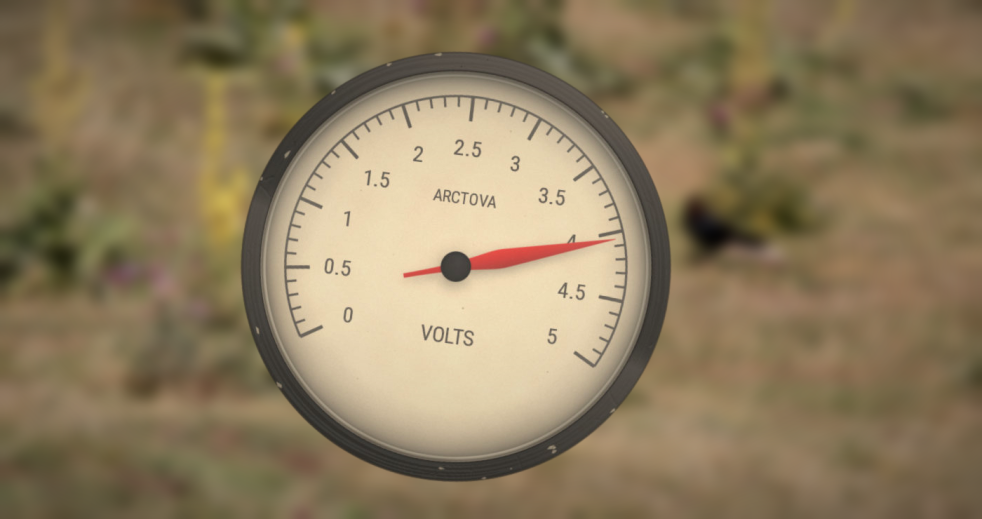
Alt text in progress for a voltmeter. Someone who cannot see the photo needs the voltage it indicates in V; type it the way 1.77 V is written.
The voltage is 4.05 V
